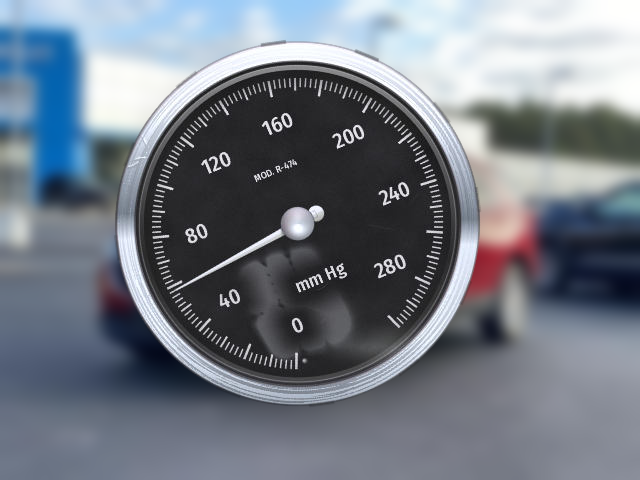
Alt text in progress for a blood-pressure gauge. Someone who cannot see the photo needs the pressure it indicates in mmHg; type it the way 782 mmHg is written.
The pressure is 58 mmHg
